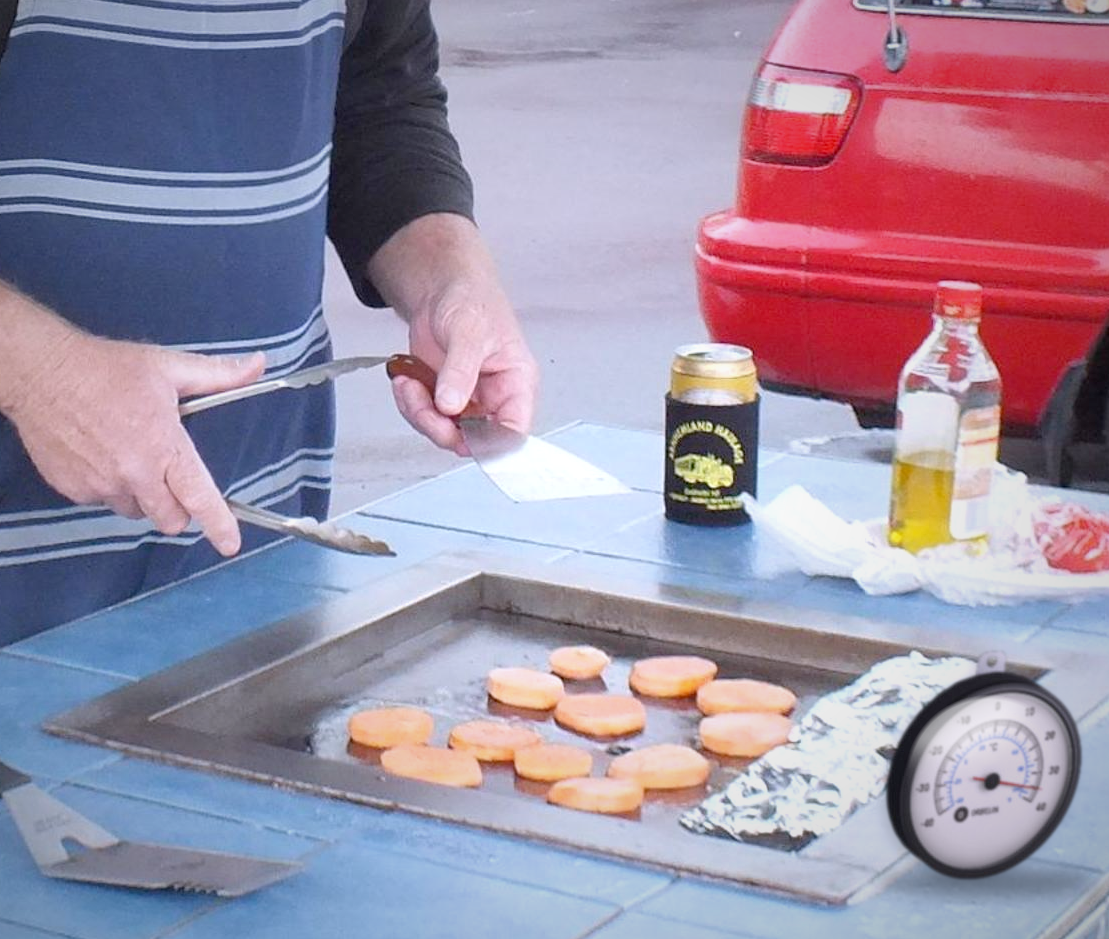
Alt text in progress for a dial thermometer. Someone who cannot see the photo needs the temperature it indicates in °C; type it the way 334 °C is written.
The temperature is 35 °C
